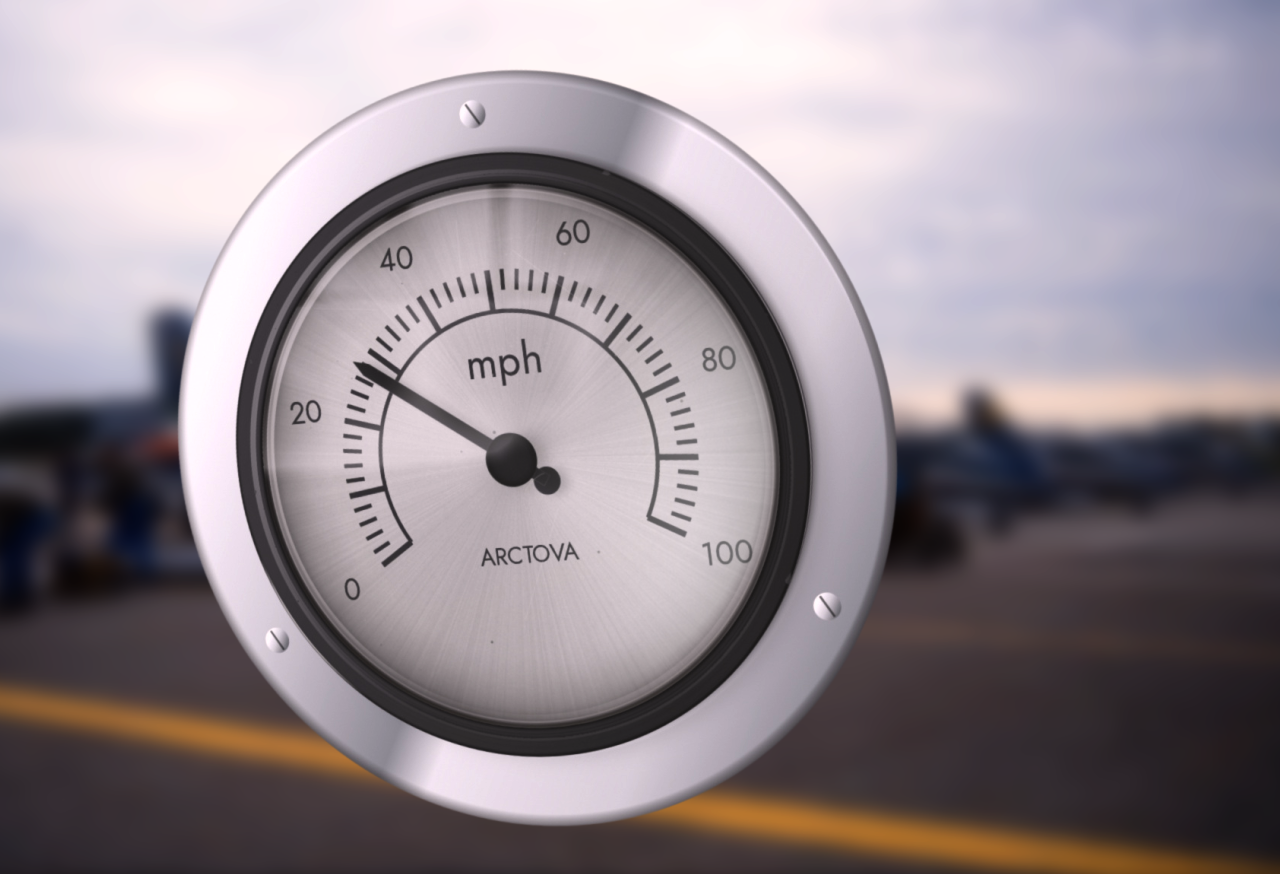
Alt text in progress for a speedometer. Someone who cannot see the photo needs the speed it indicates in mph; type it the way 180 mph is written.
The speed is 28 mph
